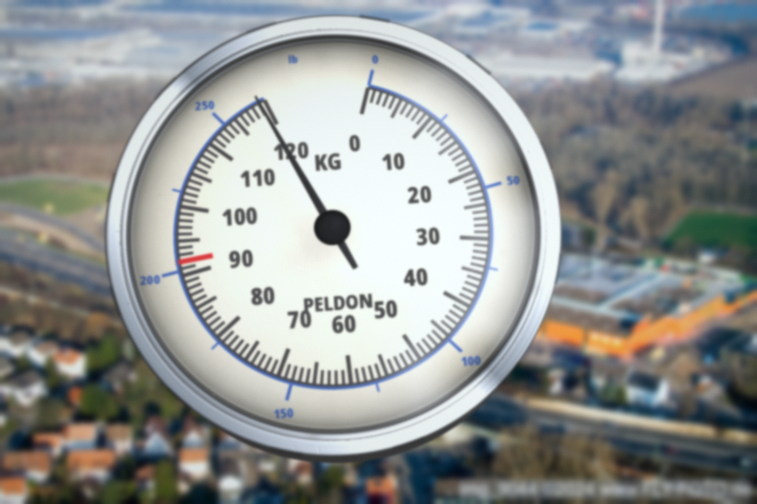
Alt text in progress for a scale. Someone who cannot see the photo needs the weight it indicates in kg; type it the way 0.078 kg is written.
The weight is 119 kg
